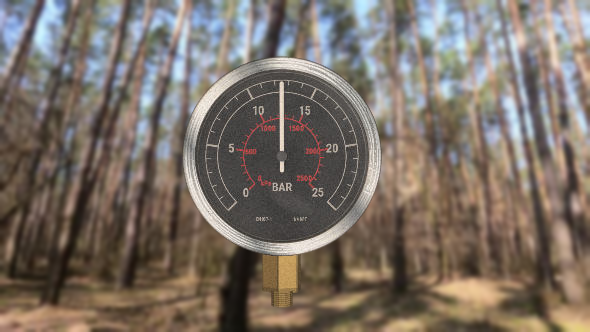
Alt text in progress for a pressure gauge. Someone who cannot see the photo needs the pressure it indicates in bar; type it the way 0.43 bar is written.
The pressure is 12.5 bar
